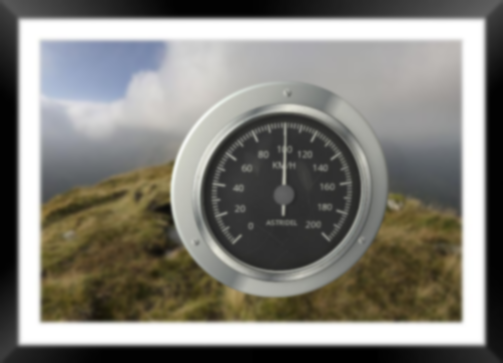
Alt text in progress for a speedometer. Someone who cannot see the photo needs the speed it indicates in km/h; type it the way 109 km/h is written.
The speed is 100 km/h
